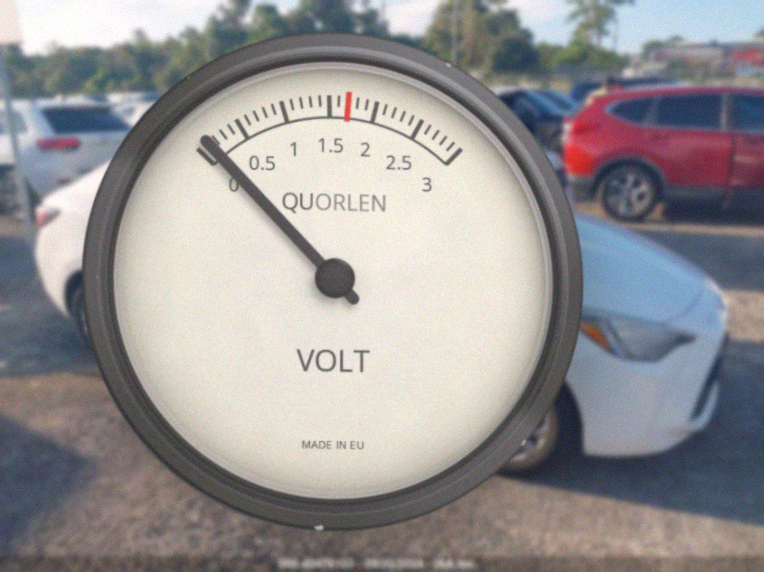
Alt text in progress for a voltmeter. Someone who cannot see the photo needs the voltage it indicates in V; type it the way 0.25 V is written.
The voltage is 0.1 V
